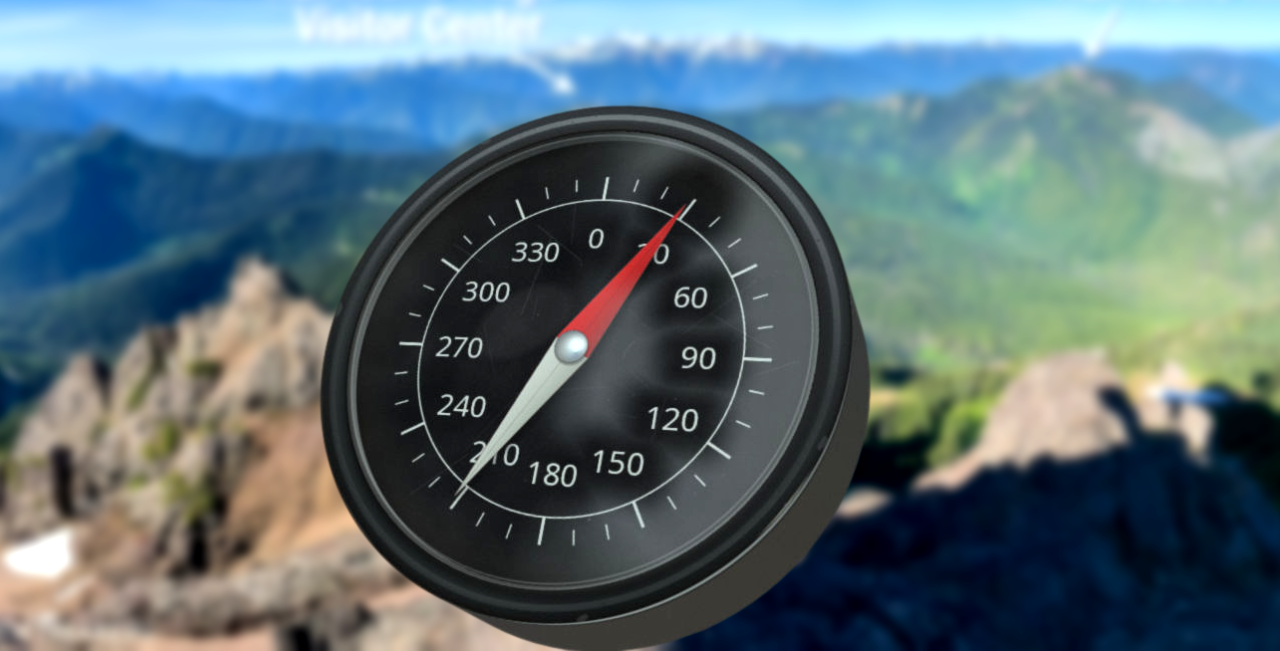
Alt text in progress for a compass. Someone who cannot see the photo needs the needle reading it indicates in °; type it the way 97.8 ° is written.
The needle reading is 30 °
